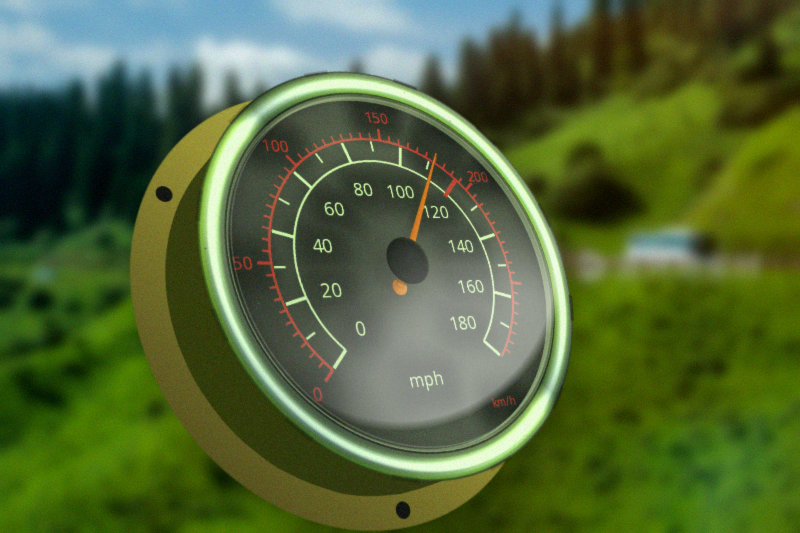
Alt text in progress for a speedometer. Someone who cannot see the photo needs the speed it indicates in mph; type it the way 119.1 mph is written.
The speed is 110 mph
